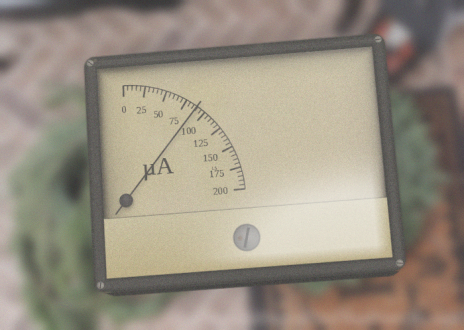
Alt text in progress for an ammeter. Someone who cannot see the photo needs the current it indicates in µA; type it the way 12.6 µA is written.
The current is 90 µA
